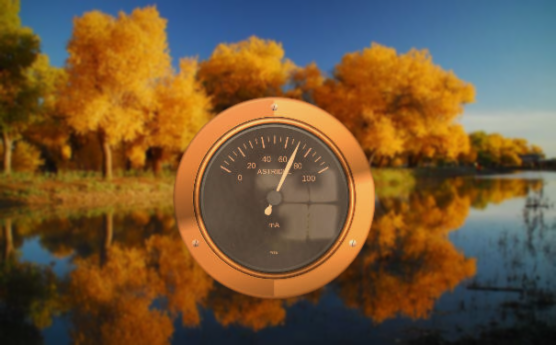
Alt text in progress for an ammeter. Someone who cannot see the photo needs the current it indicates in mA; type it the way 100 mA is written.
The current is 70 mA
